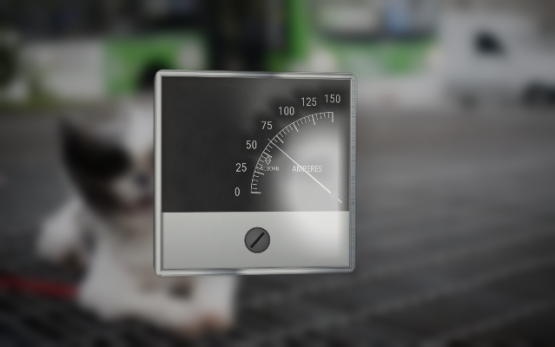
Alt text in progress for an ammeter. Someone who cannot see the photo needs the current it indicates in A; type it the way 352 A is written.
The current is 65 A
